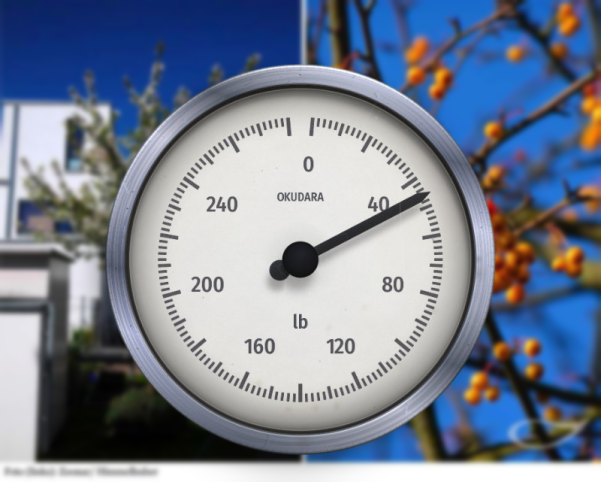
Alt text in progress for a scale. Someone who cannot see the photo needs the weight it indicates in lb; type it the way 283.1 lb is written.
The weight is 46 lb
